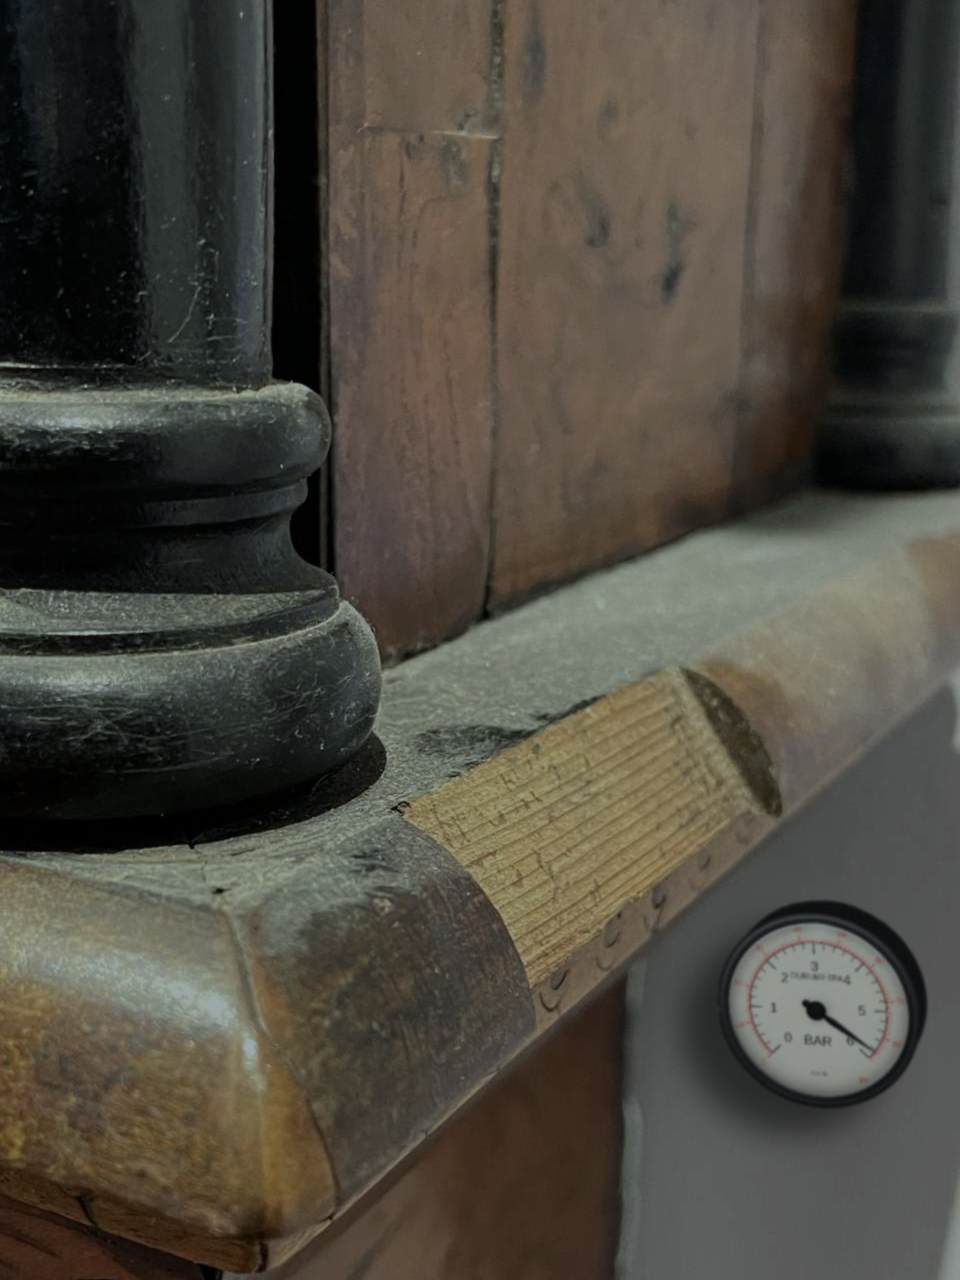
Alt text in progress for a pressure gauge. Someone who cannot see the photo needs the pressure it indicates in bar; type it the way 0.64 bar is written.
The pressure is 5.8 bar
